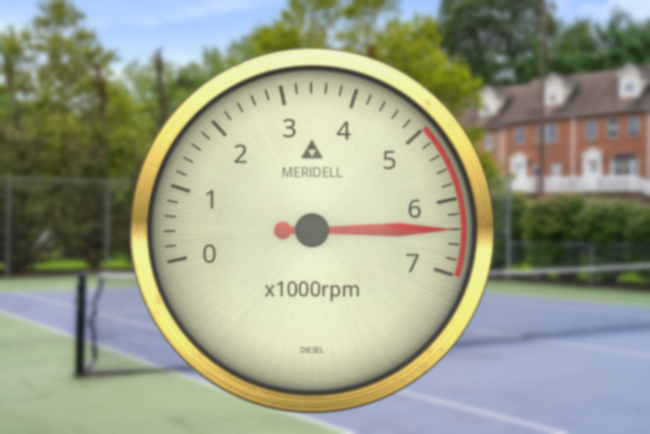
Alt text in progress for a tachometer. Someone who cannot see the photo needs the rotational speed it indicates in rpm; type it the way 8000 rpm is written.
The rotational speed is 6400 rpm
